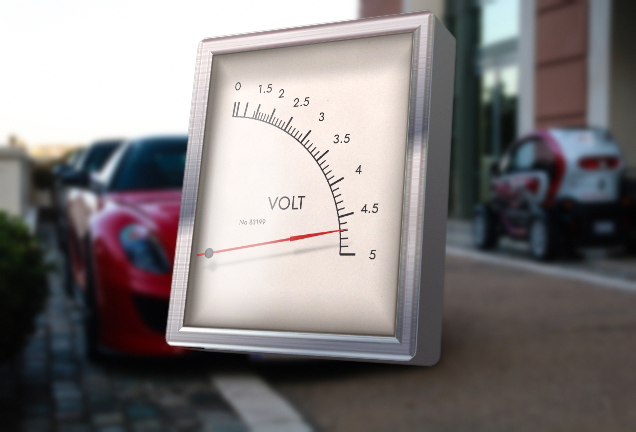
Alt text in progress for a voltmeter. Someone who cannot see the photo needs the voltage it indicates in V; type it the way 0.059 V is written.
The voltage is 4.7 V
